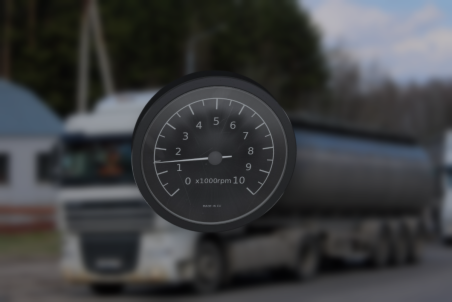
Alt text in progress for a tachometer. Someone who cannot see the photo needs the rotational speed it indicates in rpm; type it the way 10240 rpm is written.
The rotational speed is 1500 rpm
